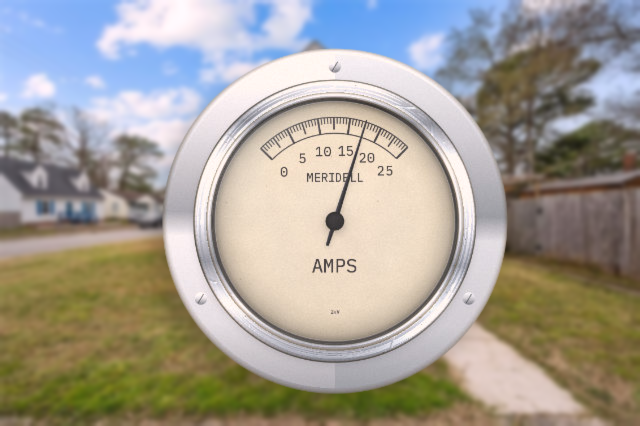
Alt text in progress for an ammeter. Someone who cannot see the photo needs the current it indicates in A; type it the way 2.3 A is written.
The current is 17.5 A
